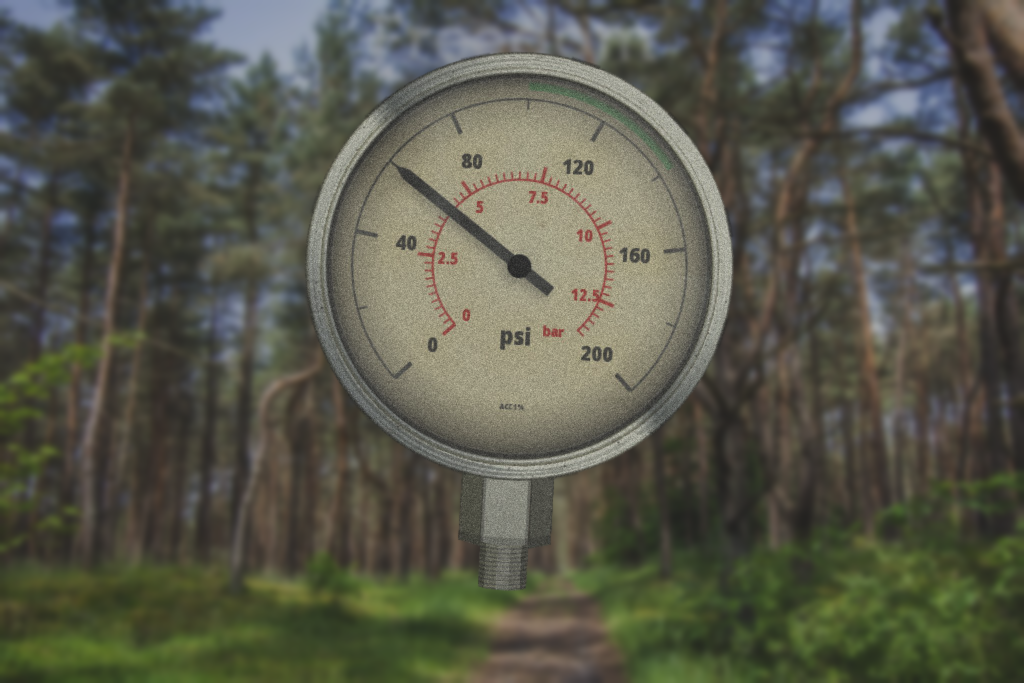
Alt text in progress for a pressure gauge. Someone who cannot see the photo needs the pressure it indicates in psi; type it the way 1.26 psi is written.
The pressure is 60 psi
